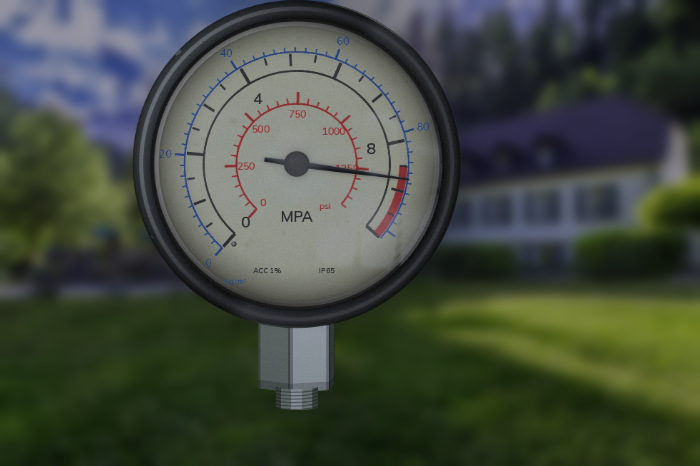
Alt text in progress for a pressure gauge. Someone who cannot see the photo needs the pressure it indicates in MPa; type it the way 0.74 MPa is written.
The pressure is 8.75 MPa
